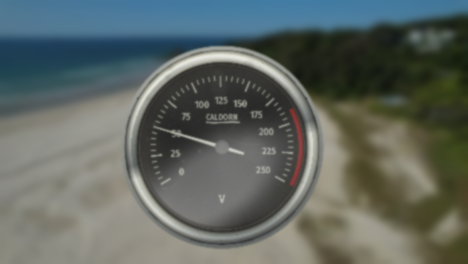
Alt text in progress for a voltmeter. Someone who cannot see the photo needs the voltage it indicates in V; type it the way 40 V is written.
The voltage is 50 V
